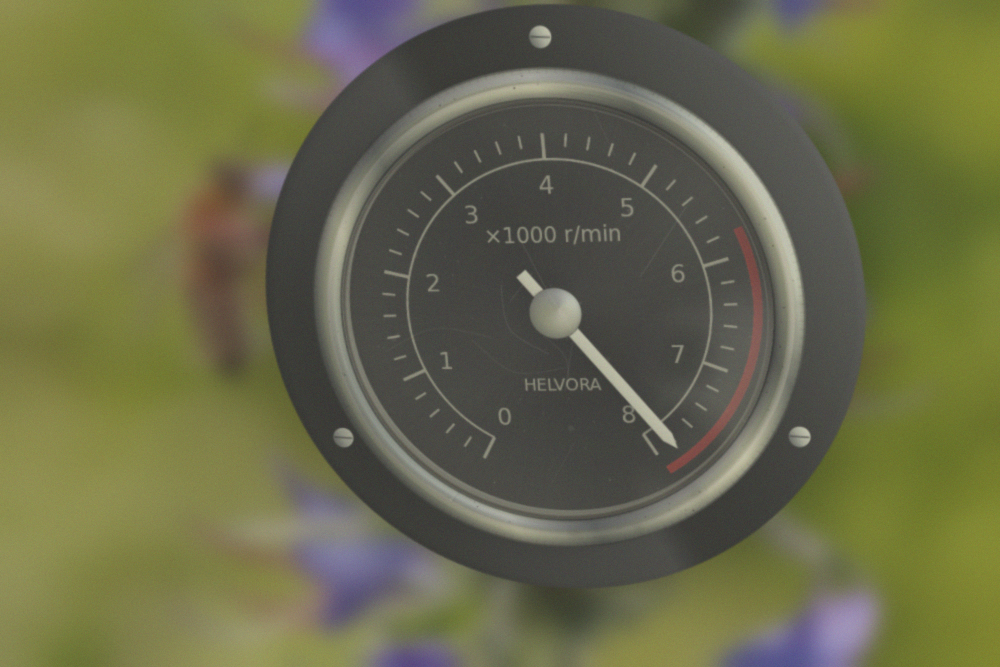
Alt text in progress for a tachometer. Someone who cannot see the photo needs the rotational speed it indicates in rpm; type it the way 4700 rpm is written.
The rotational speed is 7800 rpm
